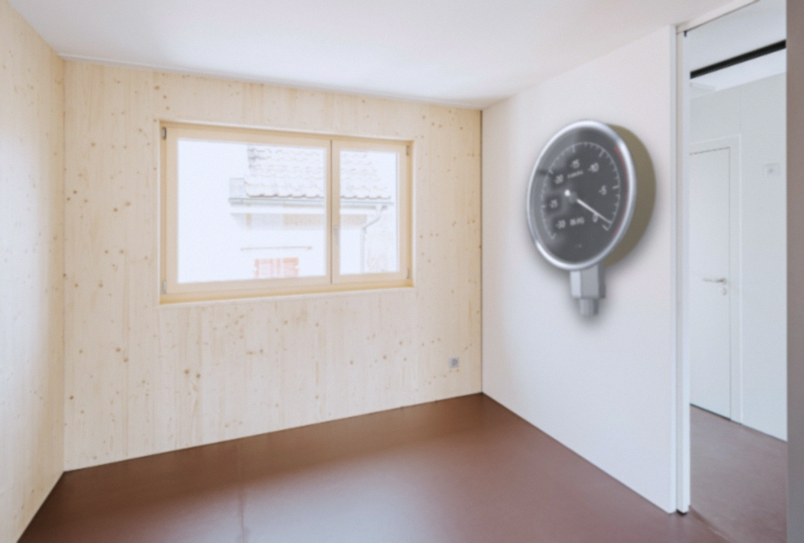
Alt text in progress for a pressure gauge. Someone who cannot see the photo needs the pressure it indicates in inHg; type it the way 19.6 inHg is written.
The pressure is -1 inHg
